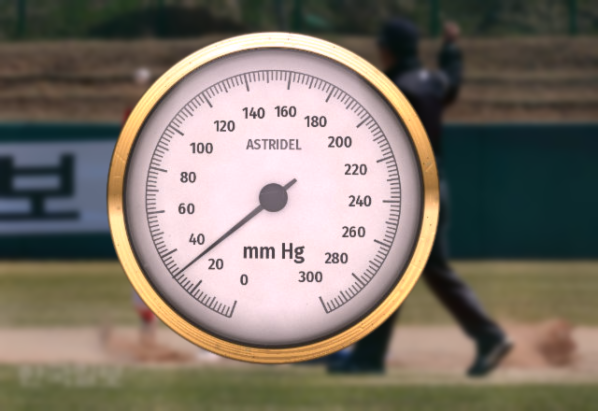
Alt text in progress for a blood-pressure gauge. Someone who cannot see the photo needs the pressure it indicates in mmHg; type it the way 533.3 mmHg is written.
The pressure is 30 mmHg
